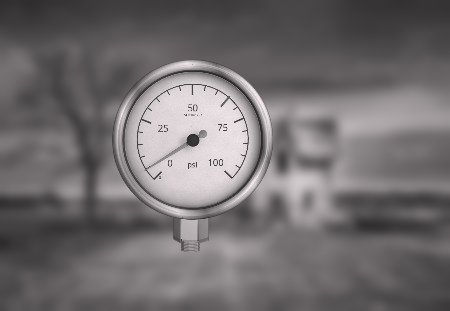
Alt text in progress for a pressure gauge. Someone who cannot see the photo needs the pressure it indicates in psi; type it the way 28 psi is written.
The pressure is 5 psi
